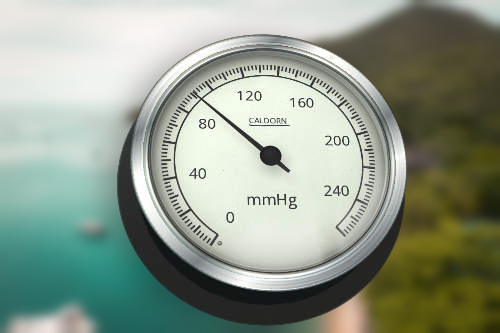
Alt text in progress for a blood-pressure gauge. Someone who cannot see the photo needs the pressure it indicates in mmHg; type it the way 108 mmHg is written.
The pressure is 90 mmHg
